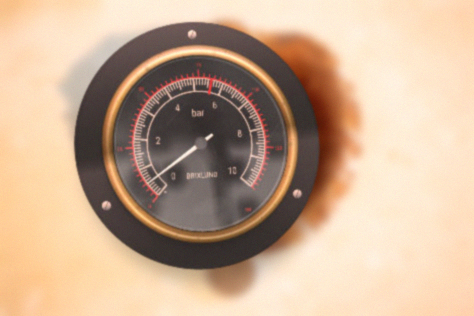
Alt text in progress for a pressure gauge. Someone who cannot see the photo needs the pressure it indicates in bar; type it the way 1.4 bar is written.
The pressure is 0.5 bar
